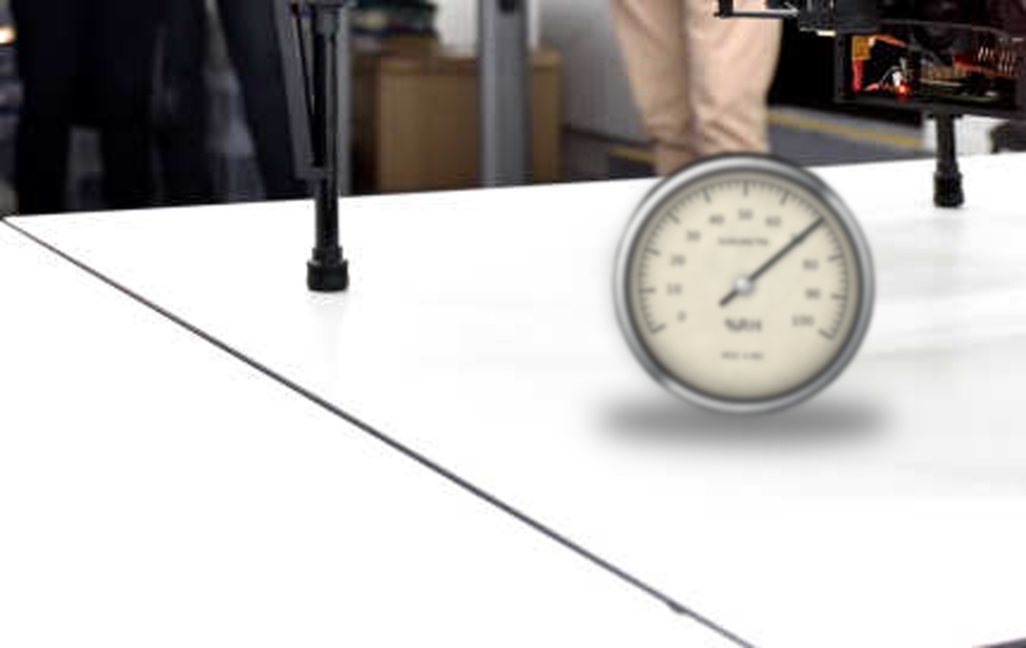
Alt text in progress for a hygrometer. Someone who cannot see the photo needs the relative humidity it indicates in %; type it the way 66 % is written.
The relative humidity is 70 %
